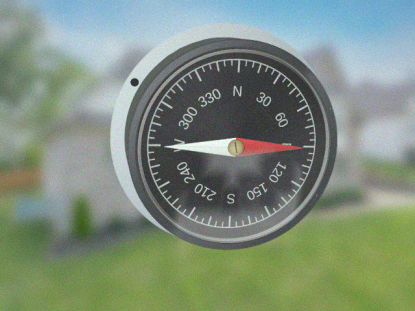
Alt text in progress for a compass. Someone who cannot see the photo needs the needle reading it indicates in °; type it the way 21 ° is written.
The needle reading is 90 °
